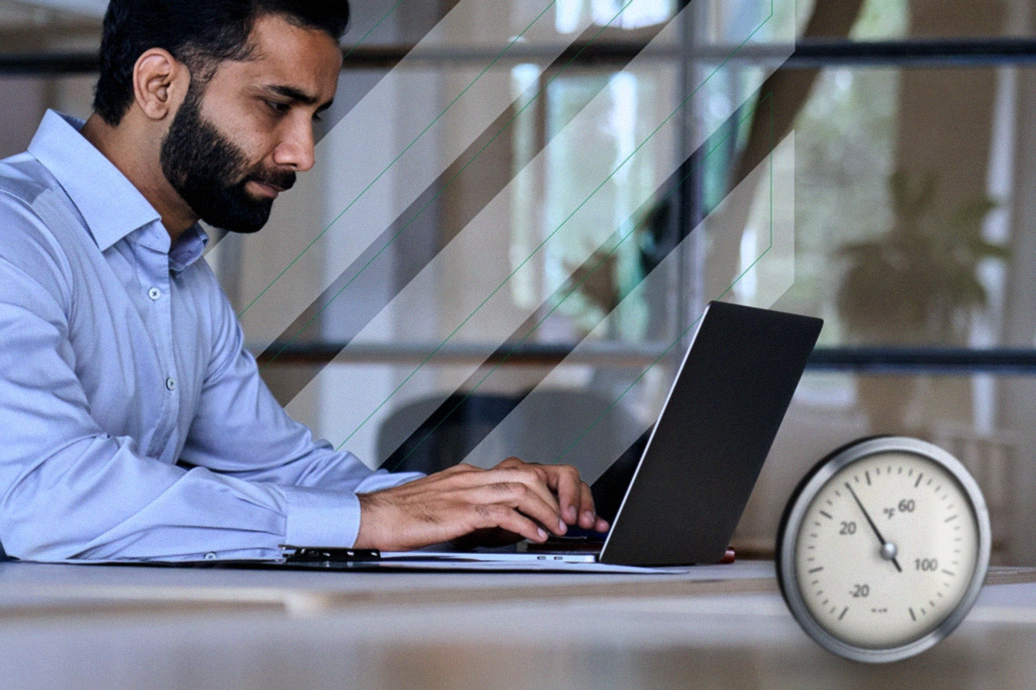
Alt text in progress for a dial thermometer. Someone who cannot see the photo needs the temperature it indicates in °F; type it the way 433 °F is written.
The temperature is 32 °F
